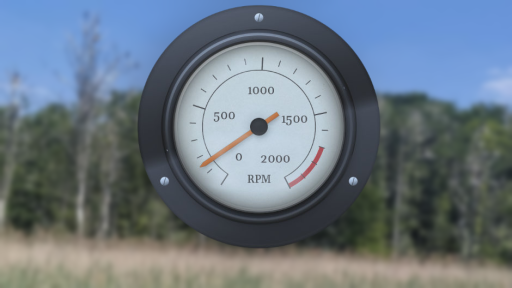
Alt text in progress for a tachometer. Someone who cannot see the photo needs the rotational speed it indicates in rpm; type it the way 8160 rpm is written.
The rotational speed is 150 rpm
